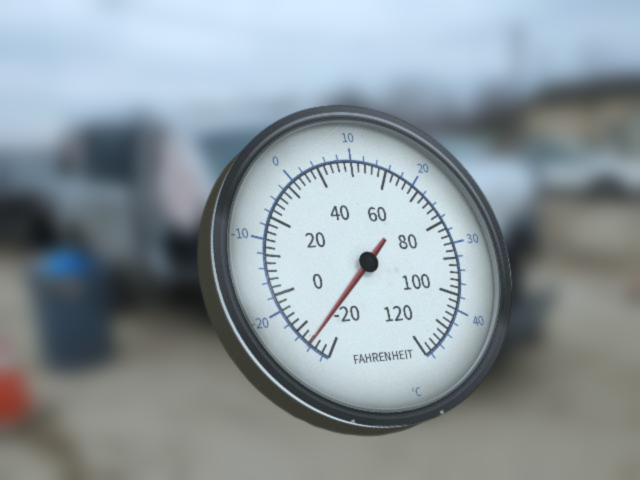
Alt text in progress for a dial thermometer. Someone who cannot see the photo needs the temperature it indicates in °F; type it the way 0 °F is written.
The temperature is -14 °F
